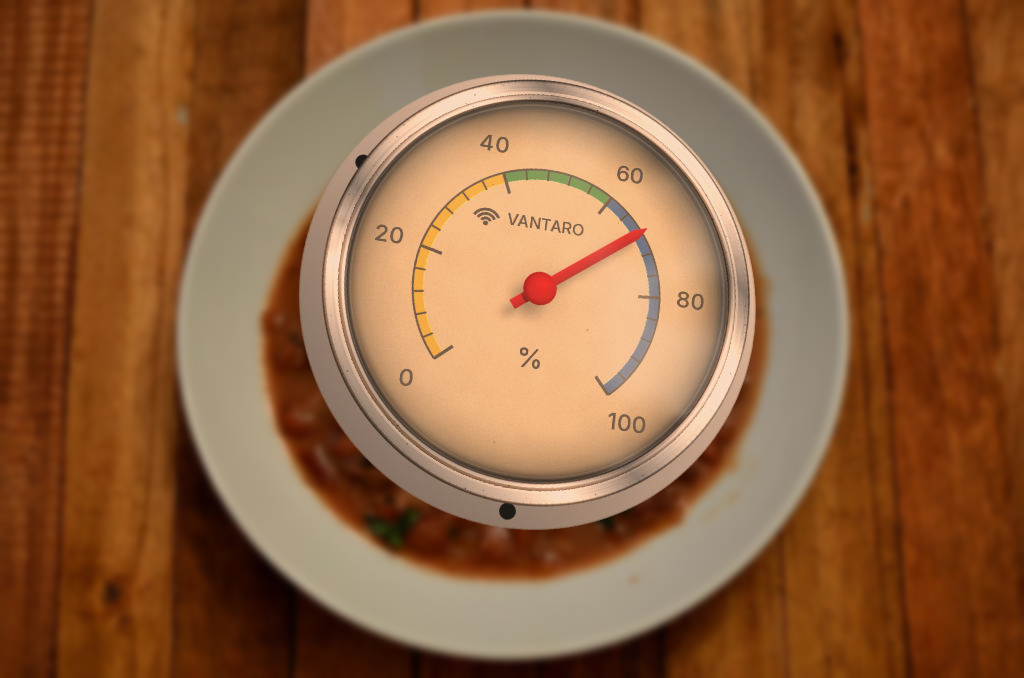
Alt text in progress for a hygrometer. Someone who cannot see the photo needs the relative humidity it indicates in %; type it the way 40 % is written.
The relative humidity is 68 %
